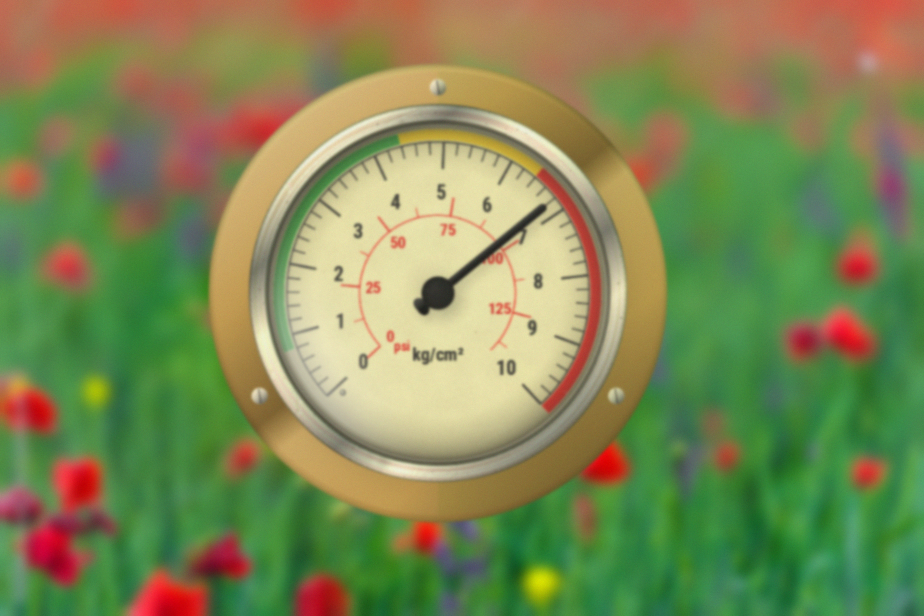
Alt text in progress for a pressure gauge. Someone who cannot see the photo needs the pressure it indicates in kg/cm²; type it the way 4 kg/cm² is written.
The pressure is 6.8 kg/cm²
